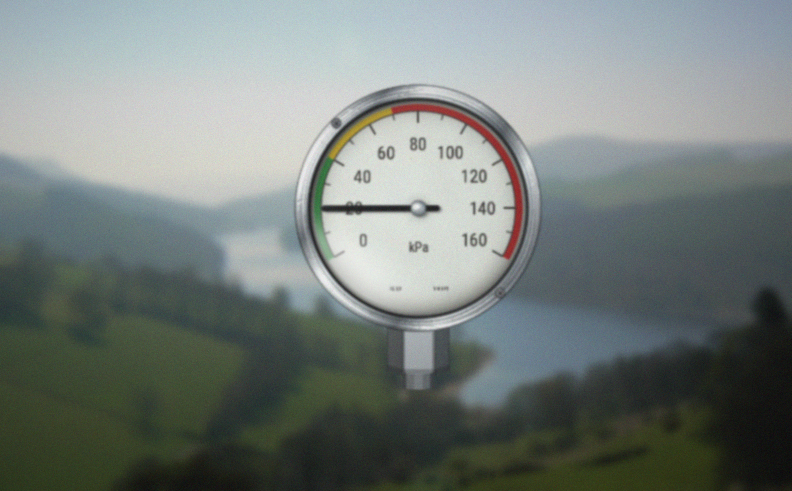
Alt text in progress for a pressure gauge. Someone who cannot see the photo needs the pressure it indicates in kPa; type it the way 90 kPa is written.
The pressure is 20 kPa
